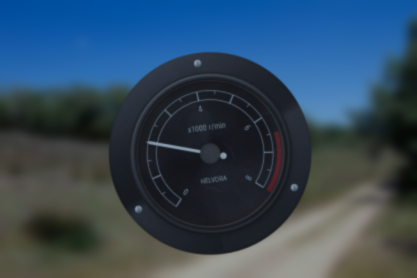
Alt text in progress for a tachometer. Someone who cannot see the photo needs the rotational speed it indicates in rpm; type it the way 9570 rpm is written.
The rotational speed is 2000 rpm
